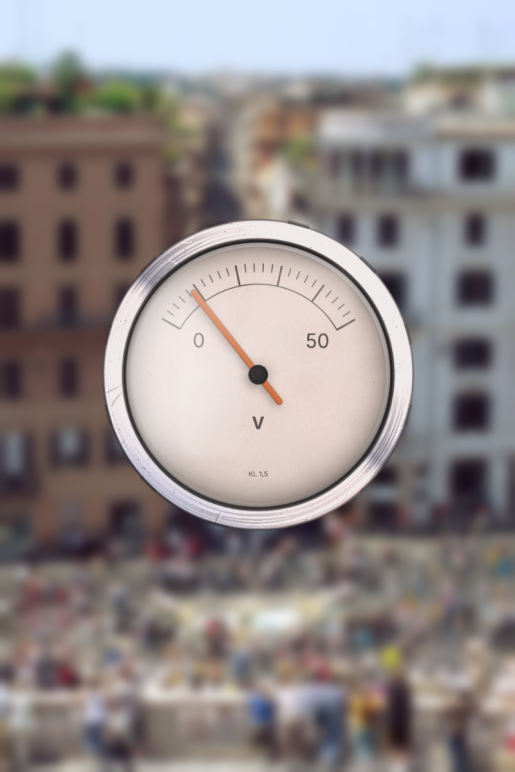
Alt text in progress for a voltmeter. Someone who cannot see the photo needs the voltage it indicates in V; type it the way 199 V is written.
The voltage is 9 V
